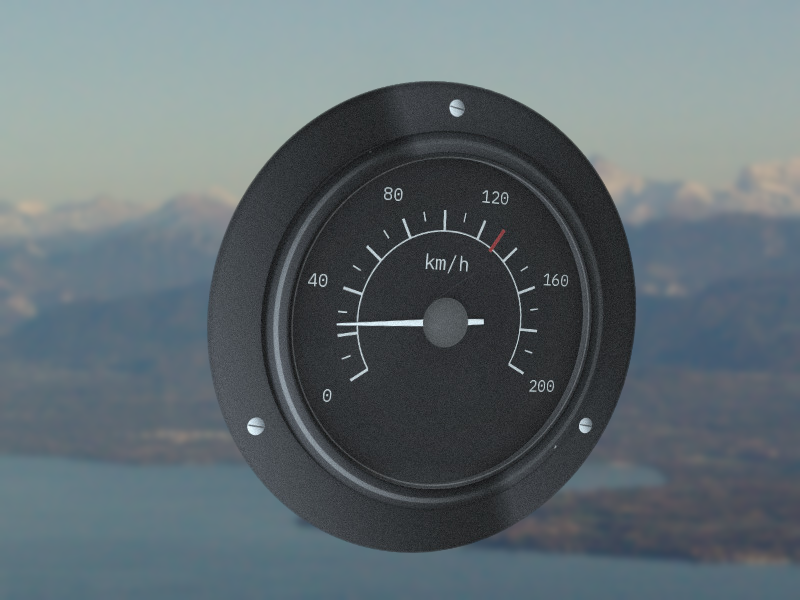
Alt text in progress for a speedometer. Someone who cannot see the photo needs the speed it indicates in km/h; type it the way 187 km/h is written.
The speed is 25 km/h
